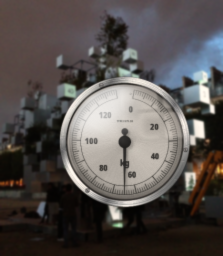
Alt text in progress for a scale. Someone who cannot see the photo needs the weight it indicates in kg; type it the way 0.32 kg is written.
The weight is 65 kg
